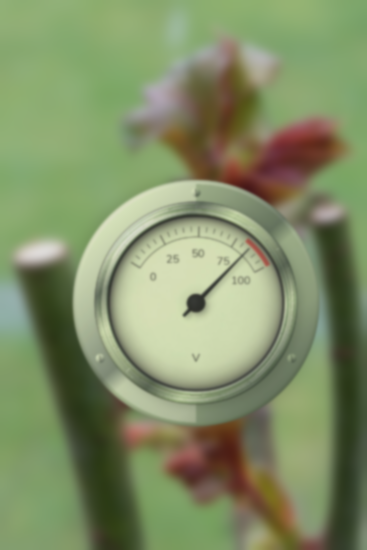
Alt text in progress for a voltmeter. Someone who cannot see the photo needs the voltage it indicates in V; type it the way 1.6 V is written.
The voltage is 85 V
